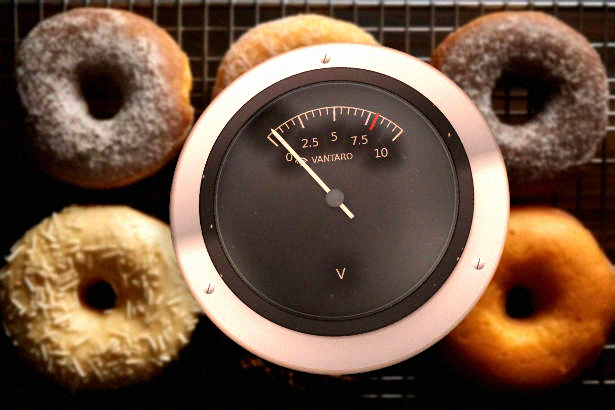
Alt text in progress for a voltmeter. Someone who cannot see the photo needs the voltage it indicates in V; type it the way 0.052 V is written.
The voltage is 0.5 V
